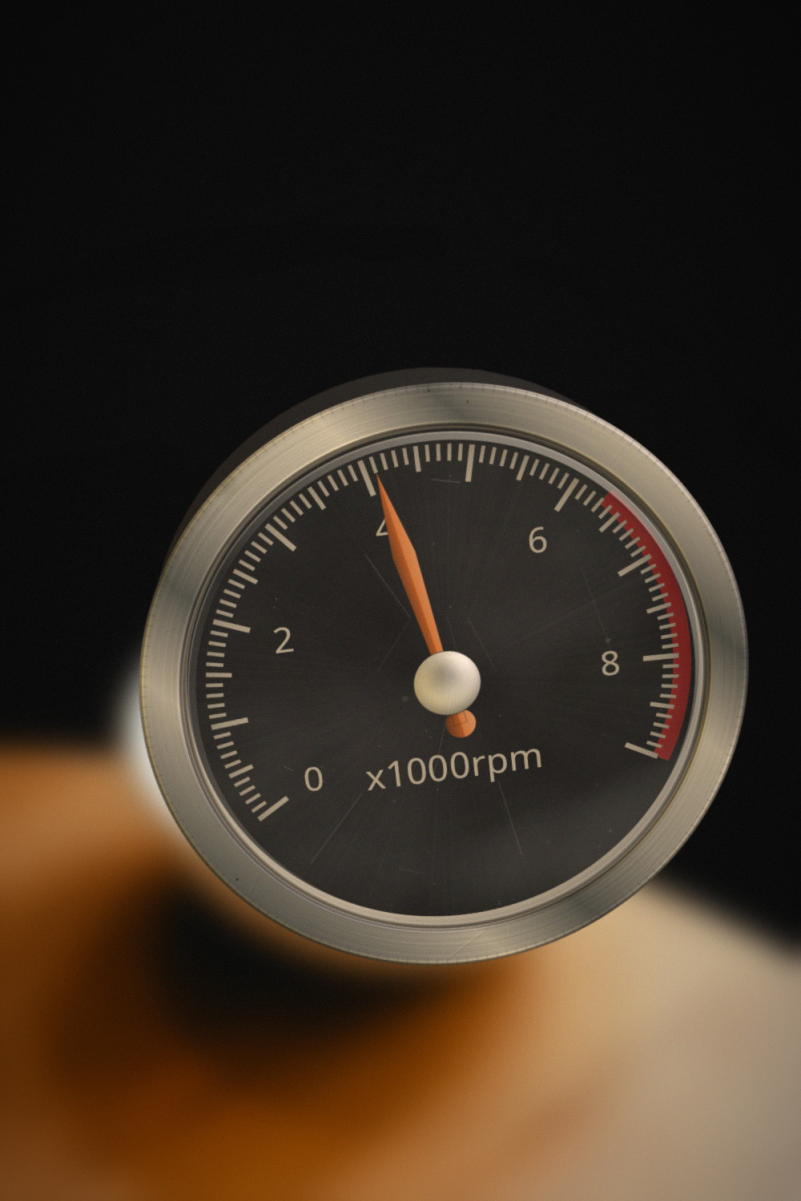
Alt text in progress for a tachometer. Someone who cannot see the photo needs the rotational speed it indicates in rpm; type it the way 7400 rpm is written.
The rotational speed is 4100 rpm
